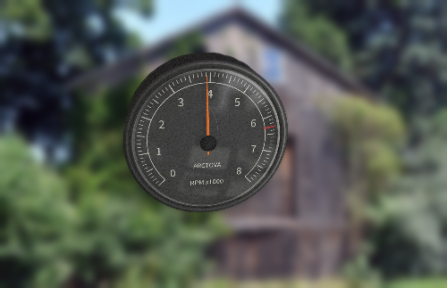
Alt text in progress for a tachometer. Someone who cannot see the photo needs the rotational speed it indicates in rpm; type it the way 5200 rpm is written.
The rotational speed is 3900 rpm
